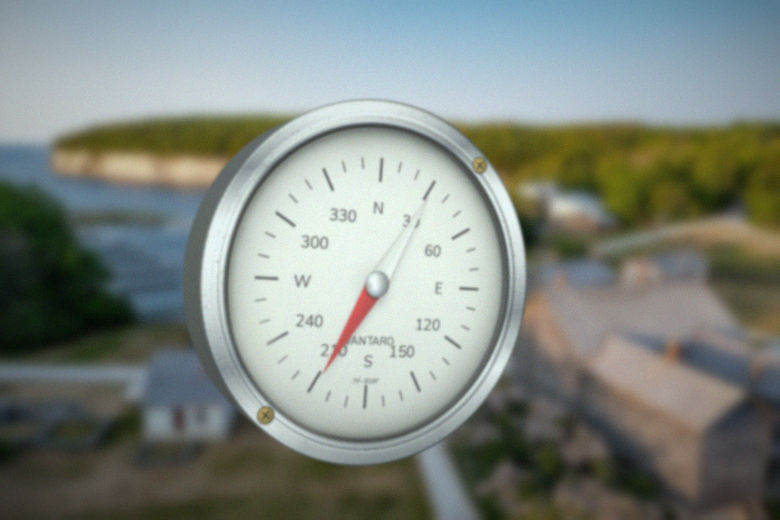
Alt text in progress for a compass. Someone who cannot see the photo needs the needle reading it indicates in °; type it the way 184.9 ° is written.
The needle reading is 210 °
